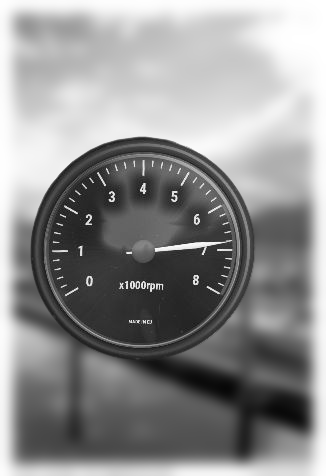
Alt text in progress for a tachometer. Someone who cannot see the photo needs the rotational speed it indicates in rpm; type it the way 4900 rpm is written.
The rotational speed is 6800 rpm
